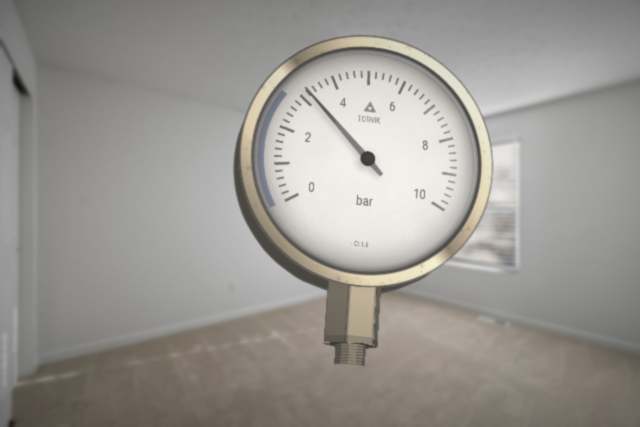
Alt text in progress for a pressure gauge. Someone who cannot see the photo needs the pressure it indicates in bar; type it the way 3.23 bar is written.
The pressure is 3.2 bar
